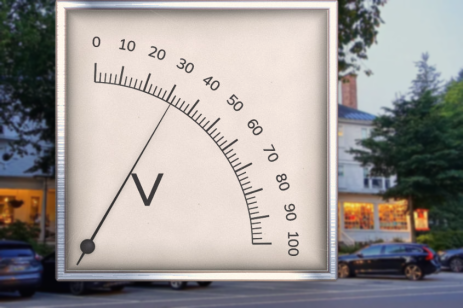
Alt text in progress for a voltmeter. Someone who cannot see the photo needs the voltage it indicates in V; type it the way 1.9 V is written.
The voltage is 32 V
